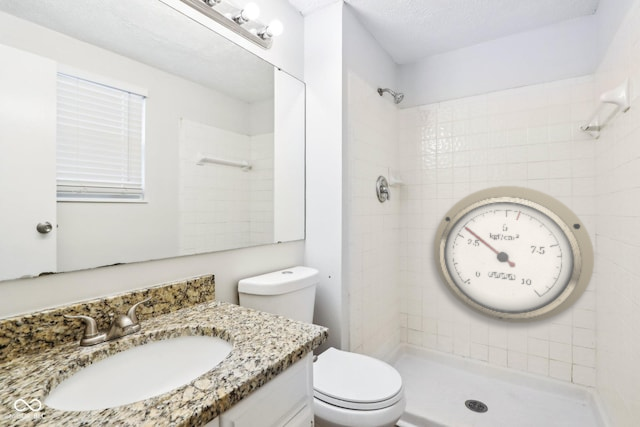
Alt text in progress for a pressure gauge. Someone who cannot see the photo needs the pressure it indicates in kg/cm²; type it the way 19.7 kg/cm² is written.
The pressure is 3 kg/cm²
